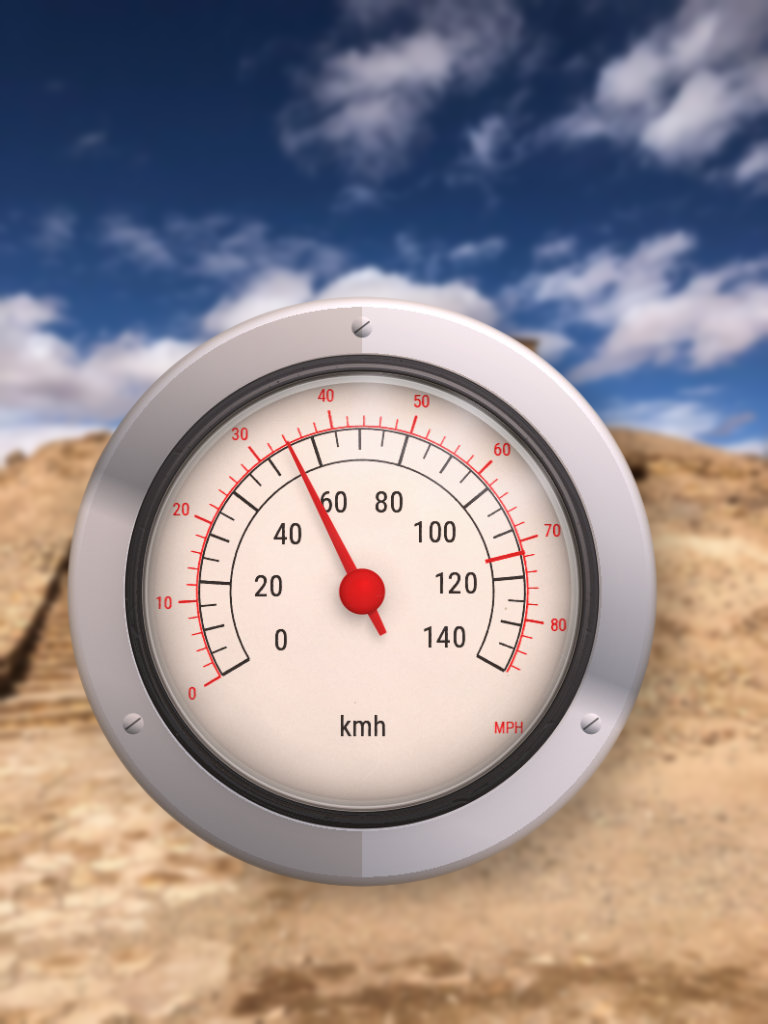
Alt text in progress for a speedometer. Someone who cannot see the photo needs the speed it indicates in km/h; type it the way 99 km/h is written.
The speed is 55 km/h
